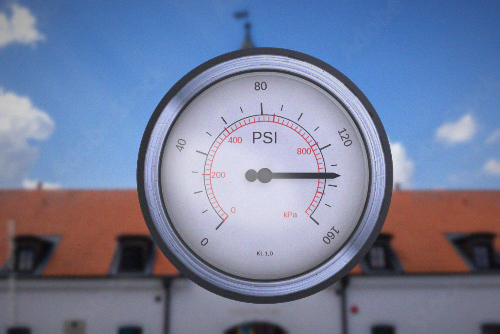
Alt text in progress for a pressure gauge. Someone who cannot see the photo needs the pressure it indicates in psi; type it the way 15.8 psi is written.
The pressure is 135 psi
